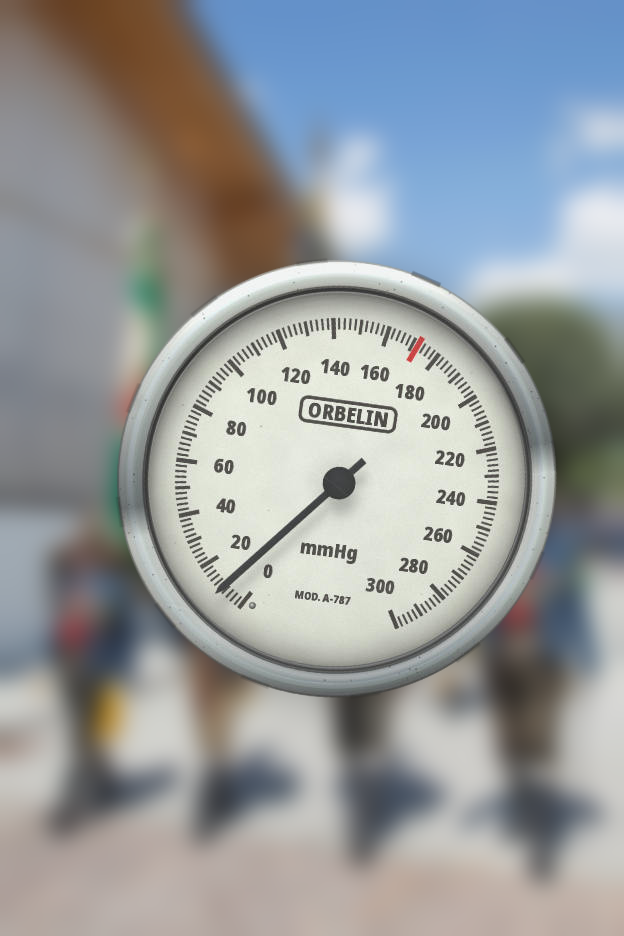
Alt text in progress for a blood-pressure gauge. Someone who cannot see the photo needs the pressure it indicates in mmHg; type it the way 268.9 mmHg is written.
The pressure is 10 mmHg
